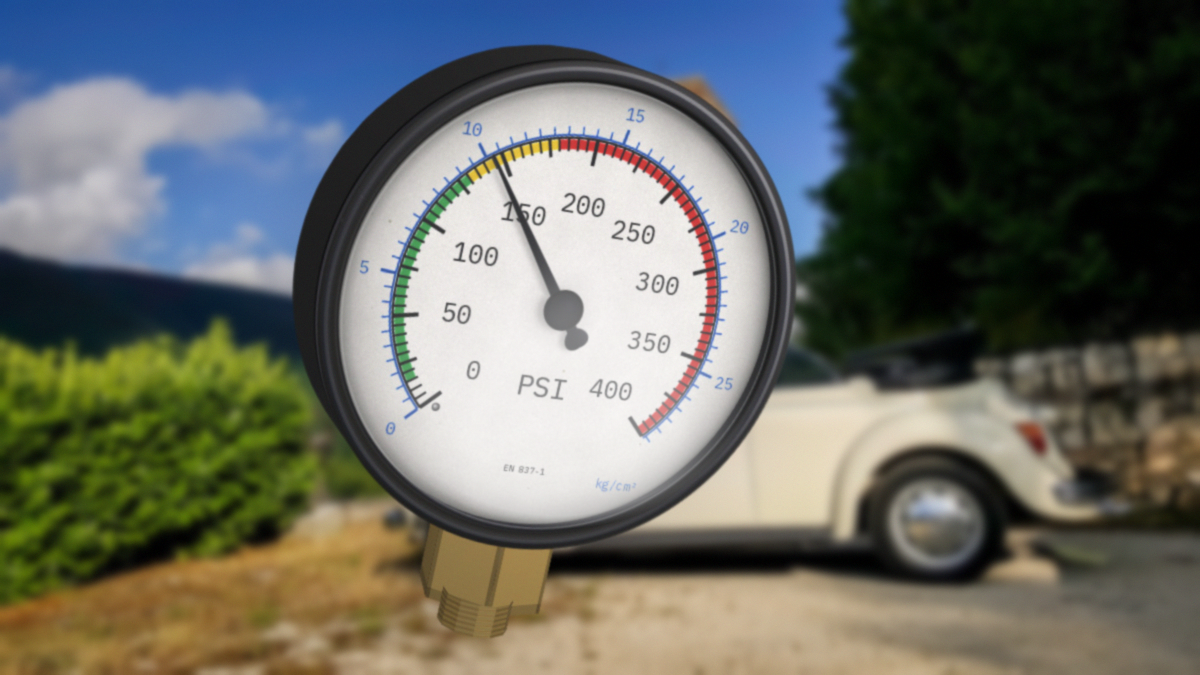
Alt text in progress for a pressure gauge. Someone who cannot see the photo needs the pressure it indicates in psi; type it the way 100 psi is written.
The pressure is 145 psi
